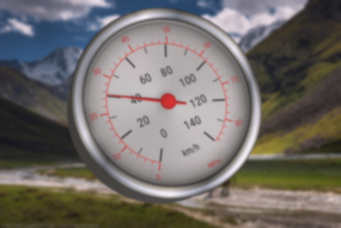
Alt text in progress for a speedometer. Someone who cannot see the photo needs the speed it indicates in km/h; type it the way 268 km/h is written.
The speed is 40 km/h
